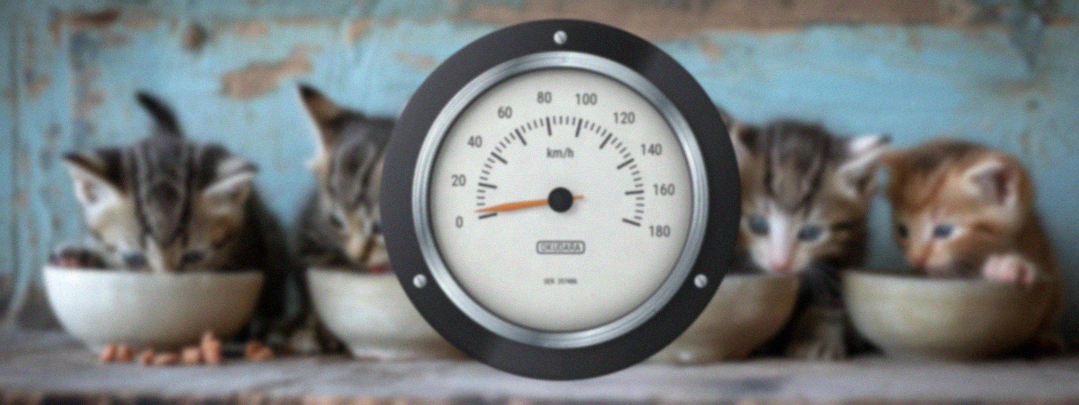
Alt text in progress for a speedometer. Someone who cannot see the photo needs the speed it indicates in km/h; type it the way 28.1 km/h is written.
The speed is 4 km/h
